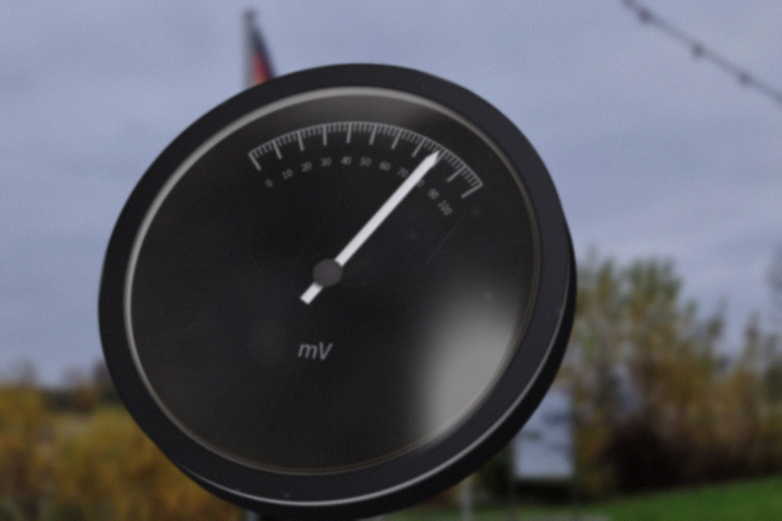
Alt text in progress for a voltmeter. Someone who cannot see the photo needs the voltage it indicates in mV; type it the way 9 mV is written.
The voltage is 80 mV
